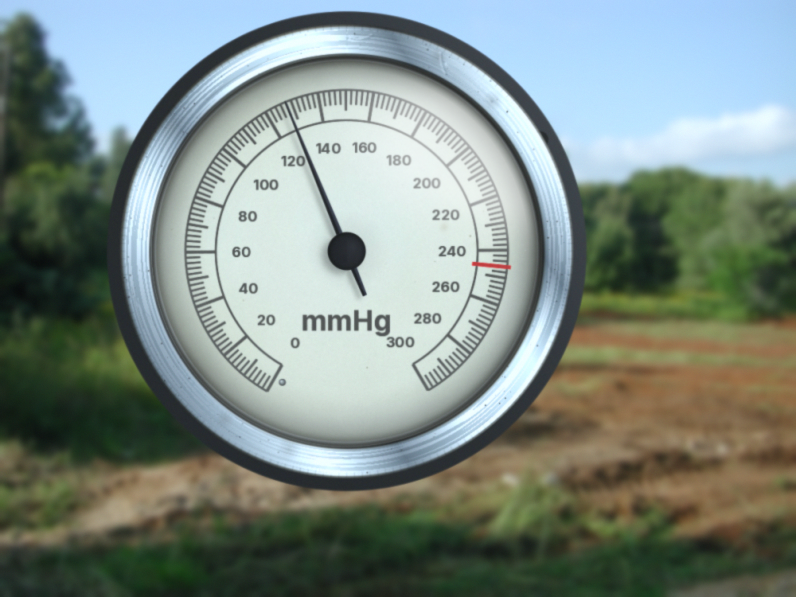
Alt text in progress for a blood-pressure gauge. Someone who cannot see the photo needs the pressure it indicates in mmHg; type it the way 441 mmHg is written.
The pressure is 128 mmHg
